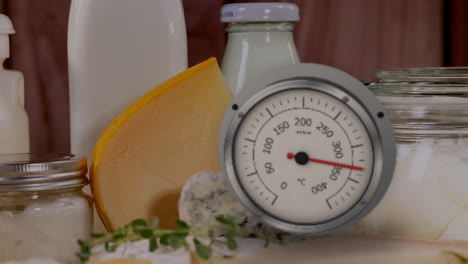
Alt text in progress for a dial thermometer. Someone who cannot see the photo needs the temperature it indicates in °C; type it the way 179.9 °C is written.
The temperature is 330 °C
